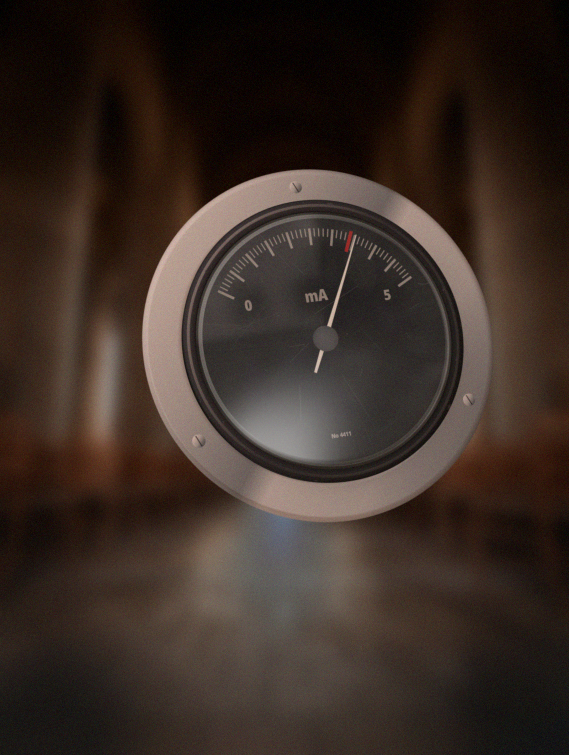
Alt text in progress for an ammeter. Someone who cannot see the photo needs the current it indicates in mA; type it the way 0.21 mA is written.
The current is 3.5 mA
